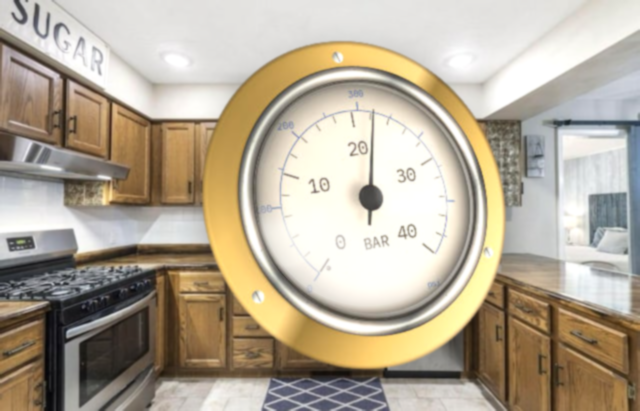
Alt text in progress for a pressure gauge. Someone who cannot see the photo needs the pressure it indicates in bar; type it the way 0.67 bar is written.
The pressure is 22 bar
